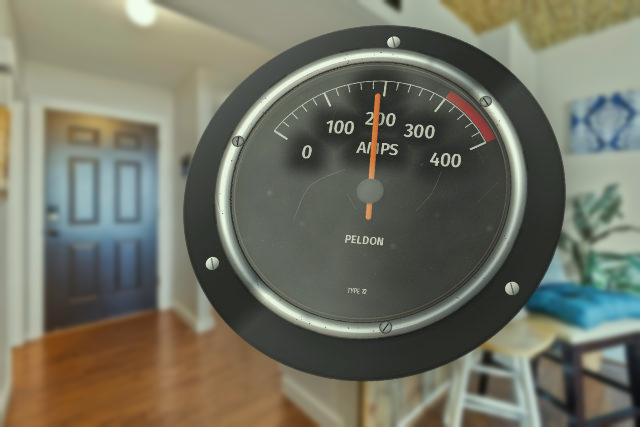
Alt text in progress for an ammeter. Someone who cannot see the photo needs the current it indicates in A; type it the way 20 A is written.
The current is 190 A
